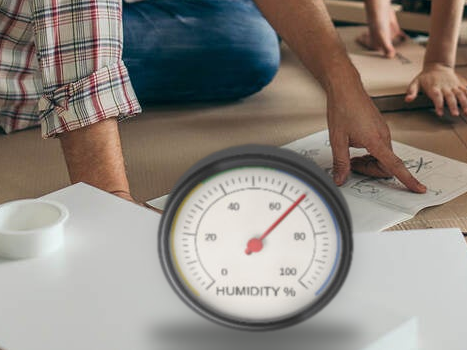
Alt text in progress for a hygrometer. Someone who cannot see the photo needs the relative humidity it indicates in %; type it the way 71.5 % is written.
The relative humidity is 66 %
